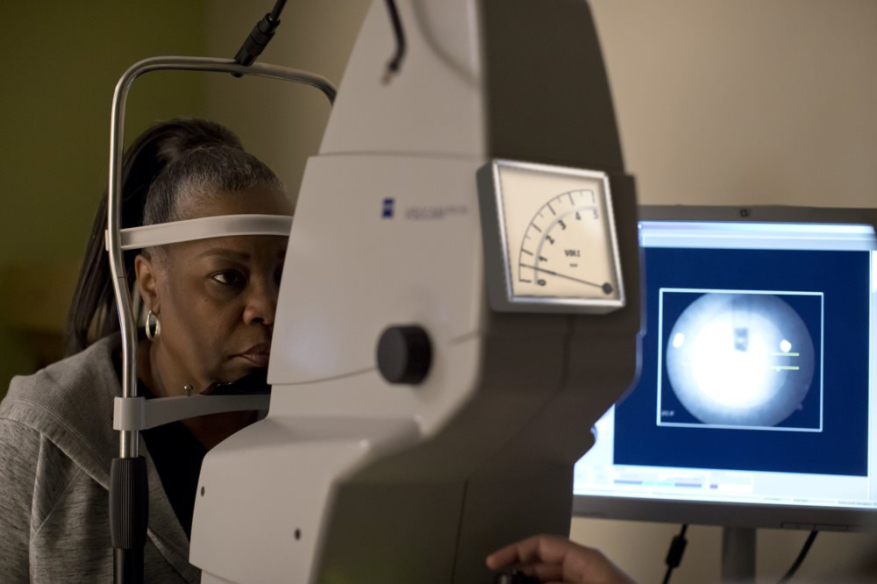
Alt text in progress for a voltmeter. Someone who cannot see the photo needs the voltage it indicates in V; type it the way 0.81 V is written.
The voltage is 0.5 V
